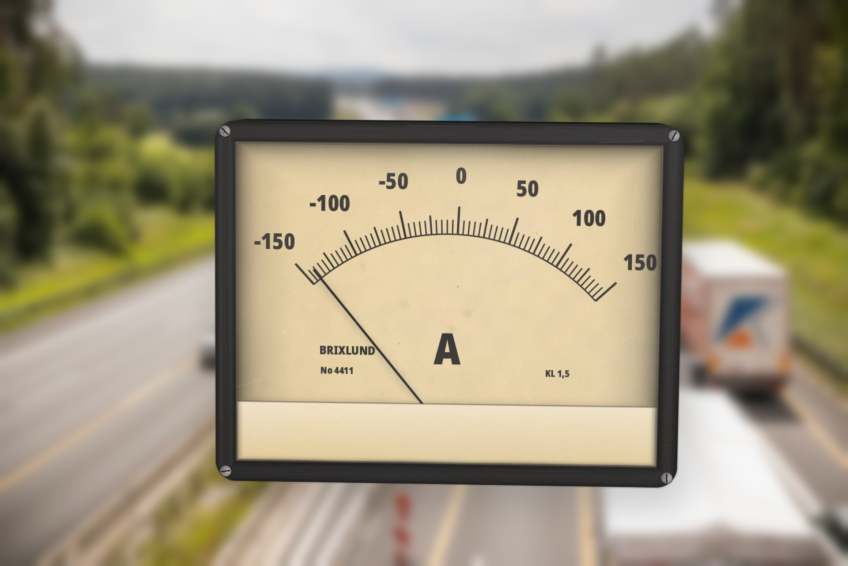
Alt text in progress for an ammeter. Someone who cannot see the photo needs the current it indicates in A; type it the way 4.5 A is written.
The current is -140 A
